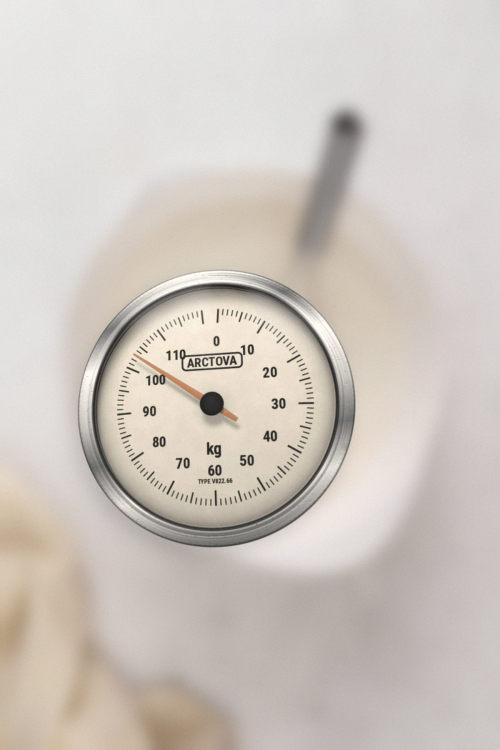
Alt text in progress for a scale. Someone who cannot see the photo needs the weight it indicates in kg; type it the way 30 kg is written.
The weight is 103 kg
